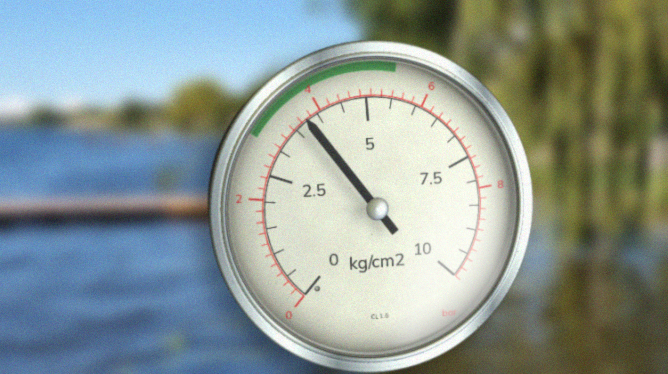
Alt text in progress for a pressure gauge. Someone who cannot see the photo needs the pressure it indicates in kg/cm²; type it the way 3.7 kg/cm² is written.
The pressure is 3.75 kg/cm²
